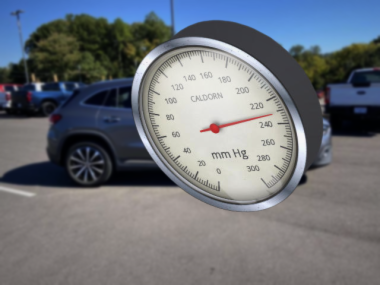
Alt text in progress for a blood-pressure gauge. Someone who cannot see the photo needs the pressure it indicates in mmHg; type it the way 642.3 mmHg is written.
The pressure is 230 mmHg
